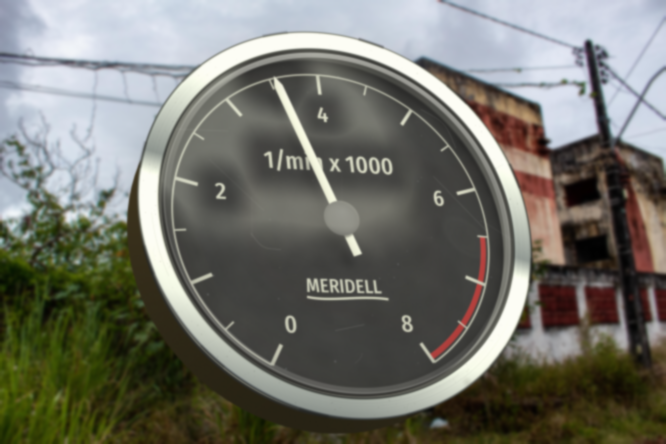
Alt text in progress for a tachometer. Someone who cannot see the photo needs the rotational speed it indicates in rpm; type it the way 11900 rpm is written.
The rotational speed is 3500 rpm
